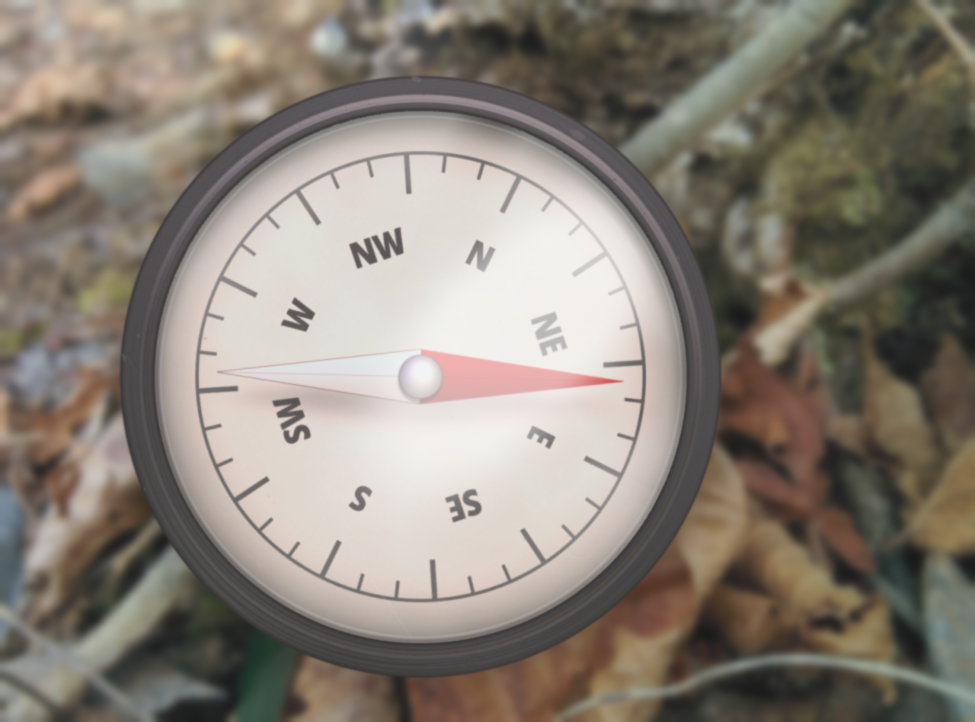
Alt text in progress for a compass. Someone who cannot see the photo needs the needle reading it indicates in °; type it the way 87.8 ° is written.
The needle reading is 65 °
